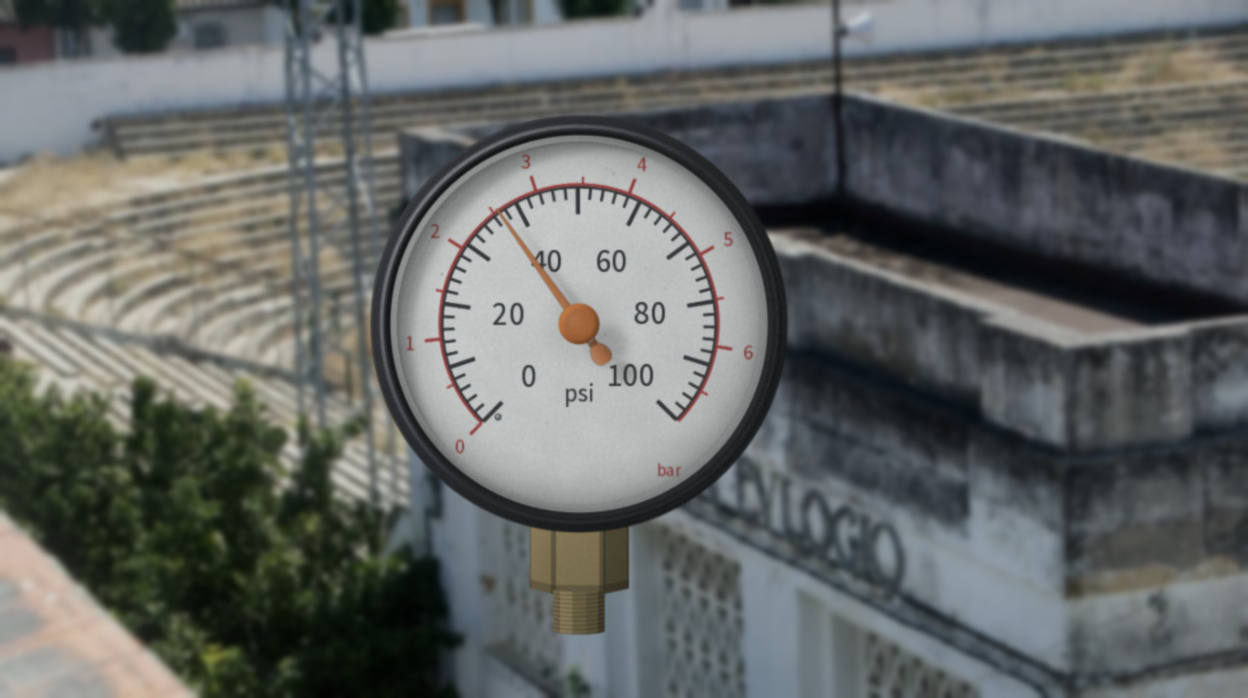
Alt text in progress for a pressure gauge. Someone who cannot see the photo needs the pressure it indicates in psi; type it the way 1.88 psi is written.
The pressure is 37 psi
